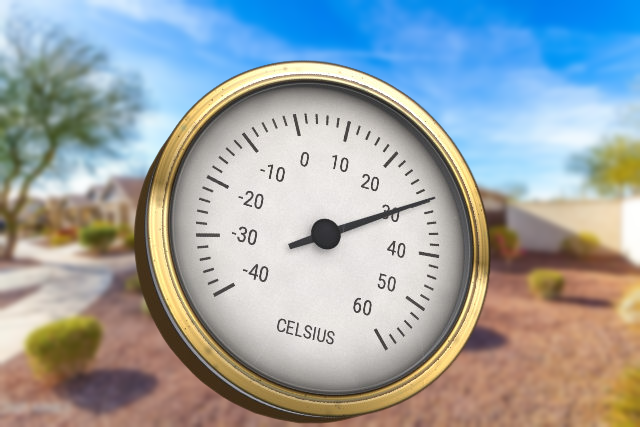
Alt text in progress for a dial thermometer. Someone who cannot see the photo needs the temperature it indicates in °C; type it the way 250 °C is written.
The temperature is 30 °C
